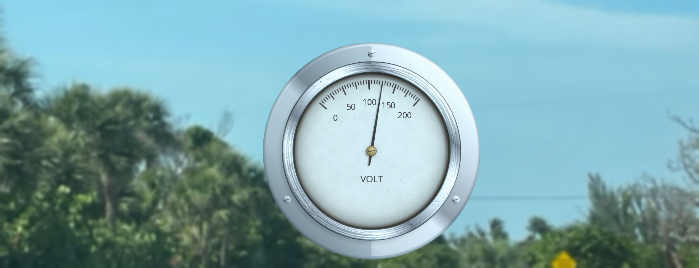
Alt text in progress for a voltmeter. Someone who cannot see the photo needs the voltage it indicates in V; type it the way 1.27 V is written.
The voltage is 125 V
